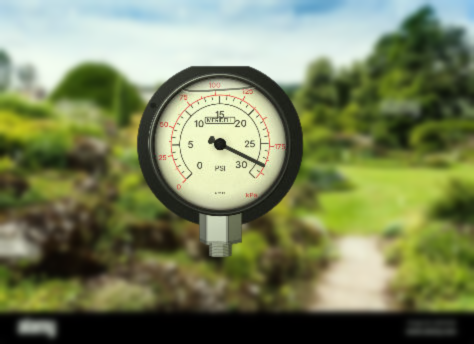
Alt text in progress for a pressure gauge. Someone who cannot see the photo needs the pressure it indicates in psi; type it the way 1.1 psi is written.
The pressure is 28 psi
